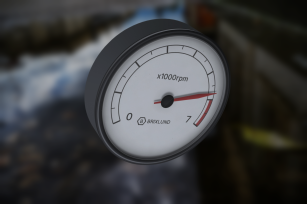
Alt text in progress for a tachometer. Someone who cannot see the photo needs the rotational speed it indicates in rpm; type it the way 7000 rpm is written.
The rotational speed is 5750 rpm
